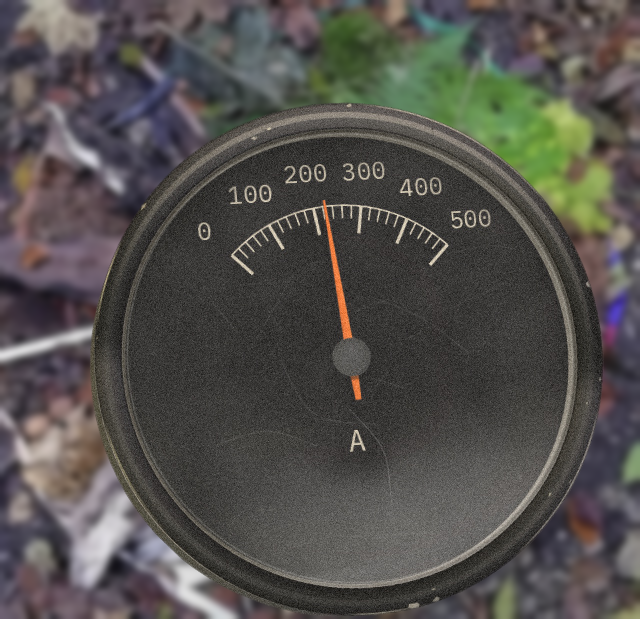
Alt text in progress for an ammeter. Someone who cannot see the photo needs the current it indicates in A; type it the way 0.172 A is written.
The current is 220 A
